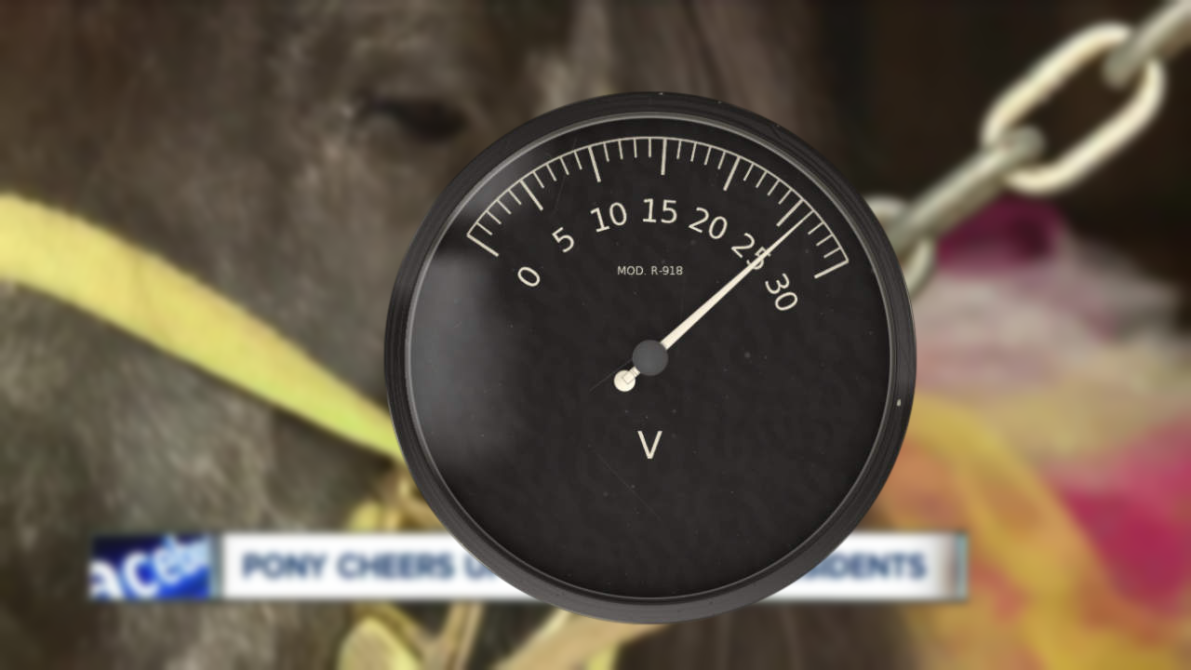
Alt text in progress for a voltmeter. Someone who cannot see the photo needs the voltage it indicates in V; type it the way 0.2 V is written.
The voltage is 26 V
